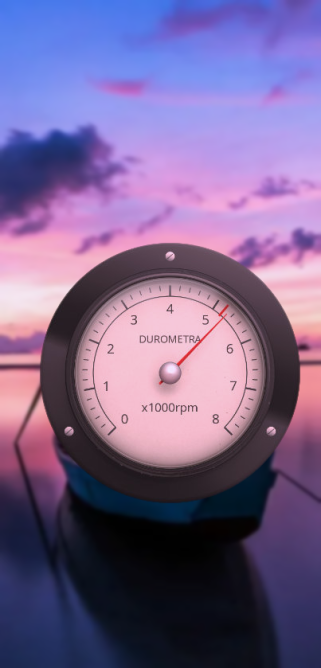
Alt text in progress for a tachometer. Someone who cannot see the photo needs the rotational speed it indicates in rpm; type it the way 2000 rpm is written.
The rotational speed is 5300 rpm
